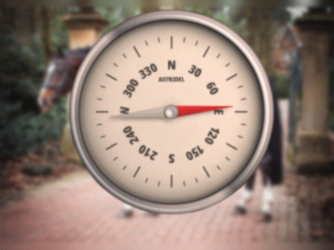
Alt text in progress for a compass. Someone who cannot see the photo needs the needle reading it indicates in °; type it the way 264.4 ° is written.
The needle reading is 85 °
